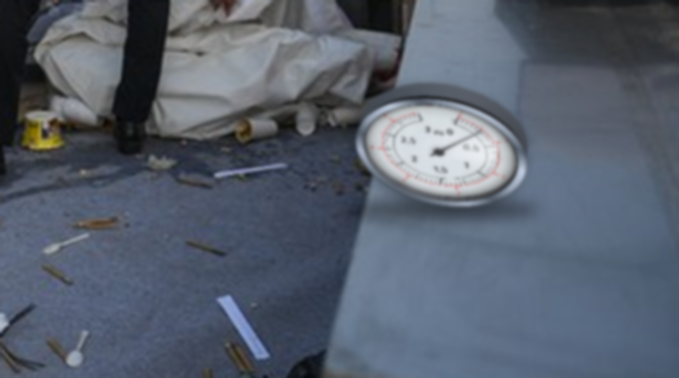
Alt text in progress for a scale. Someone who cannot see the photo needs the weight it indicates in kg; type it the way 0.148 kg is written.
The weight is 0.25 kg
